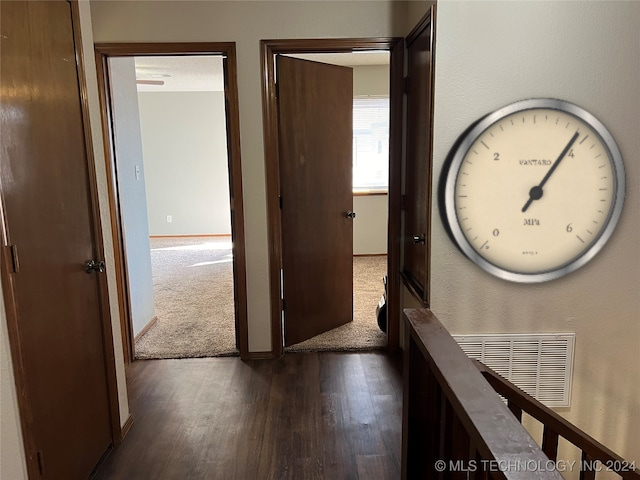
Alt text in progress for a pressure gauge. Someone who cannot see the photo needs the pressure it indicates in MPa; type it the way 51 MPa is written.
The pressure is 3.8 MPa
